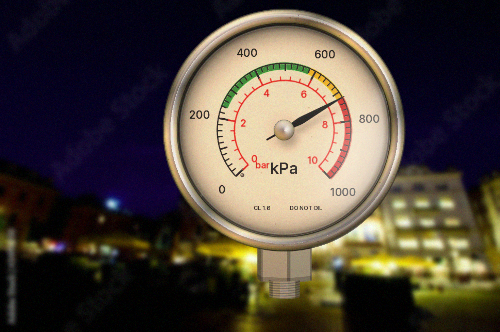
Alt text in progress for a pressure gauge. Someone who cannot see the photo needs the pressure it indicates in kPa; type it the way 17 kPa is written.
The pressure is 720 kPa
